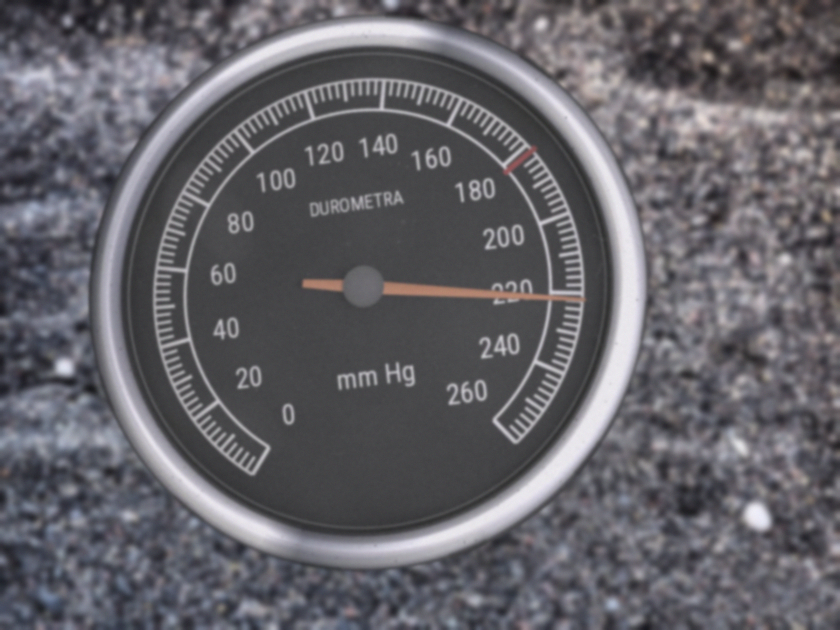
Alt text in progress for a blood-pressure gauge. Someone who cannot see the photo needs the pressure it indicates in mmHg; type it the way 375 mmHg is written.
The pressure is 222 mmHg
